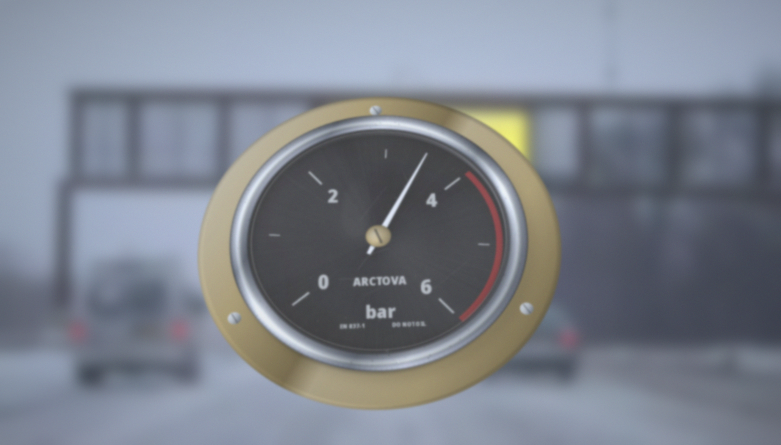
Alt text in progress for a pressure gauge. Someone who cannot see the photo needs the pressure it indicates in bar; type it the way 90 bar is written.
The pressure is 3.5 bar
